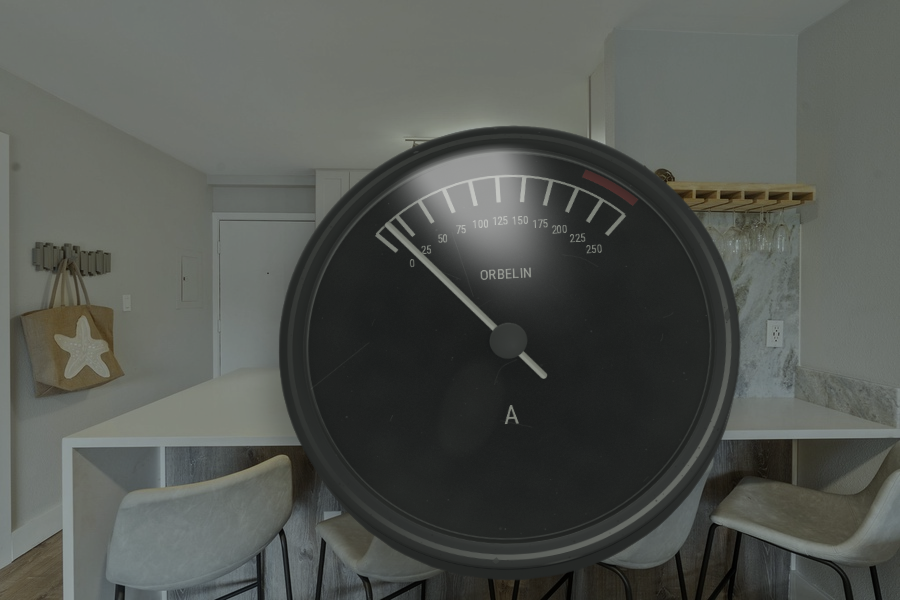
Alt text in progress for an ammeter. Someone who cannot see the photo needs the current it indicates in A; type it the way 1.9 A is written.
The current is 12.5 A
